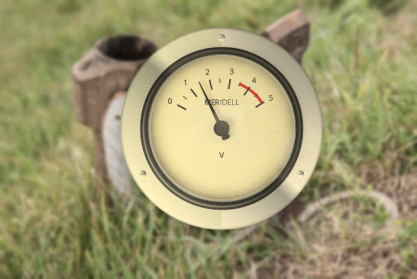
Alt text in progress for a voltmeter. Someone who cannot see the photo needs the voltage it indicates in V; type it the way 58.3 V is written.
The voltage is 1.5 V
